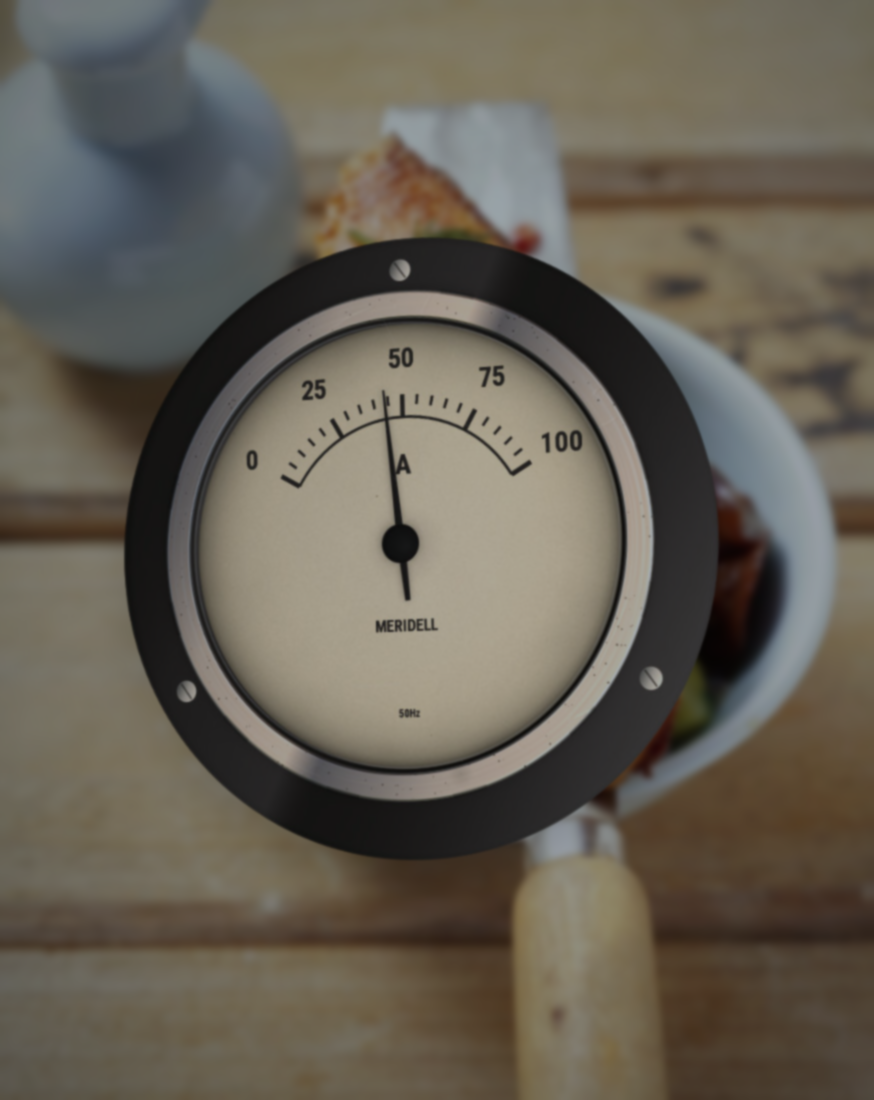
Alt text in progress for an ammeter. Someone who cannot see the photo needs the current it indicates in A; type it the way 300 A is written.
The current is 45 A
